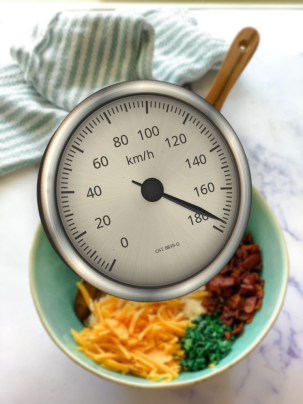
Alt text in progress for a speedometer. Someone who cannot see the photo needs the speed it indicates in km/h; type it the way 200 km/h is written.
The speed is 176 km/h
